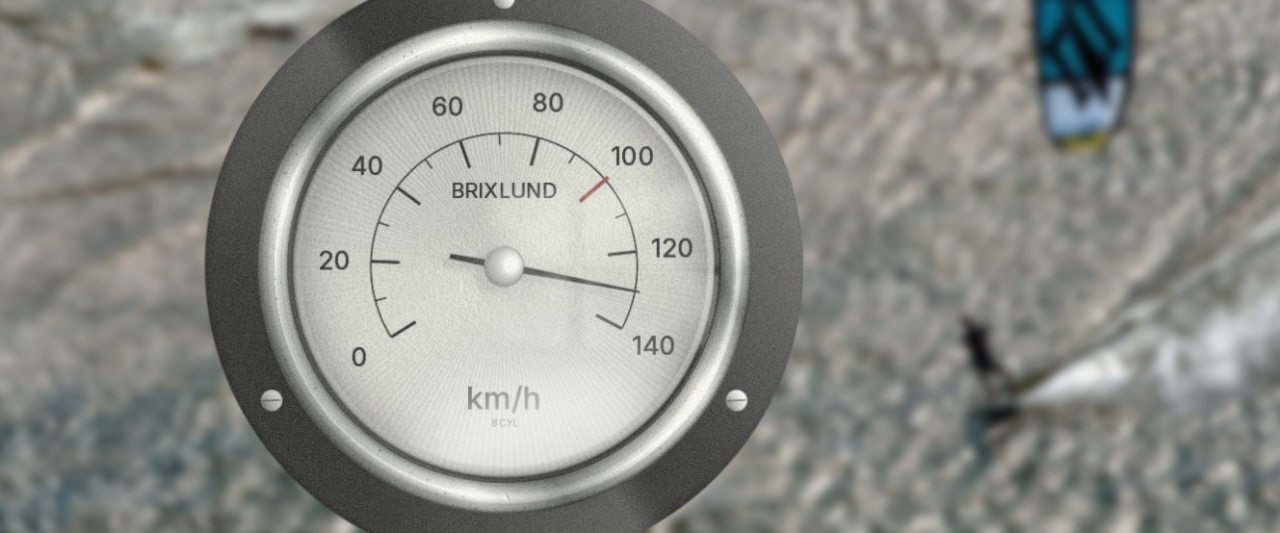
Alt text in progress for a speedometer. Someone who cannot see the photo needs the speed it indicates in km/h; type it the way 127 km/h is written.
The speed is 130 km/h
